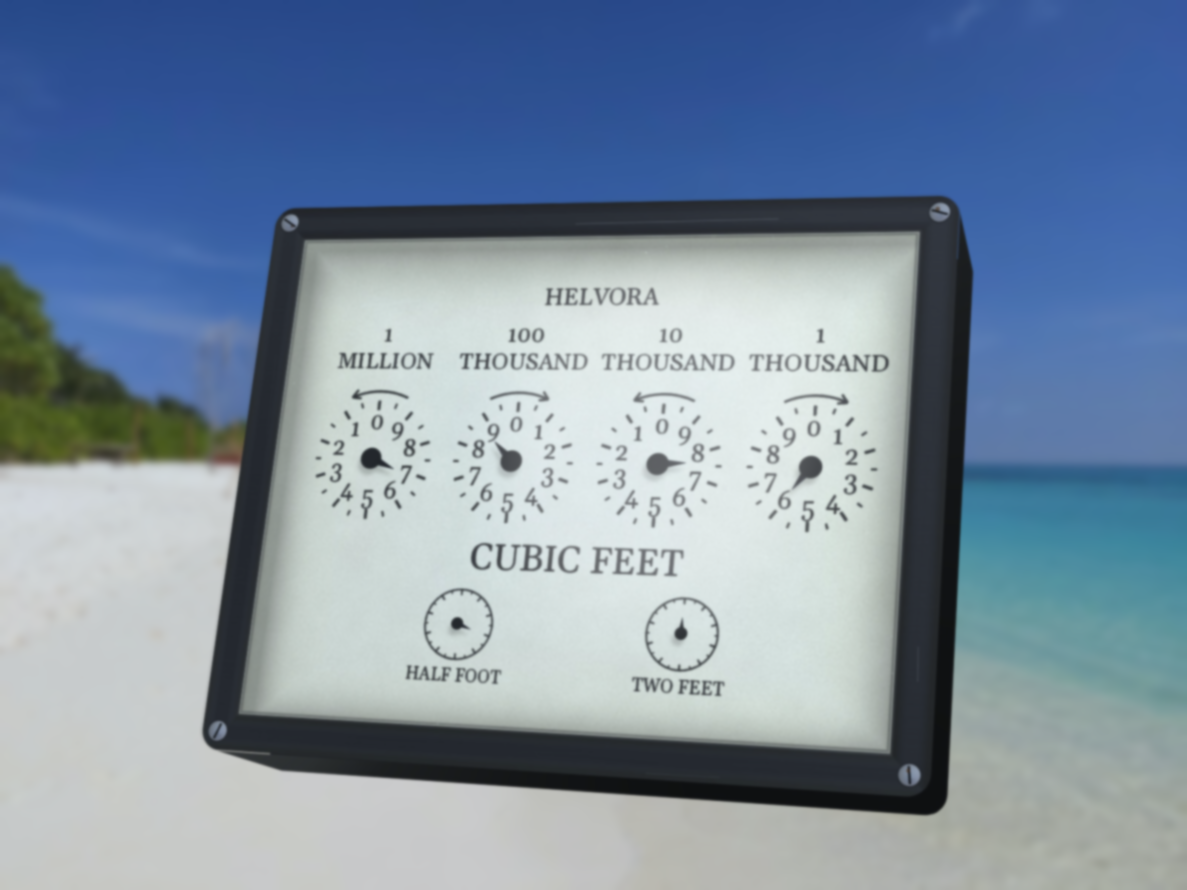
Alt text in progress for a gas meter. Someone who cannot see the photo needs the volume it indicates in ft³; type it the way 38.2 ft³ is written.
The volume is 687600 ft³
